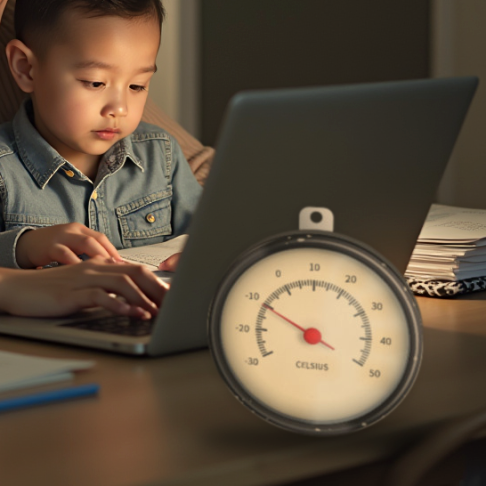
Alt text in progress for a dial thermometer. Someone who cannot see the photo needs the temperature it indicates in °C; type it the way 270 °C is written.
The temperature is -10 °C
